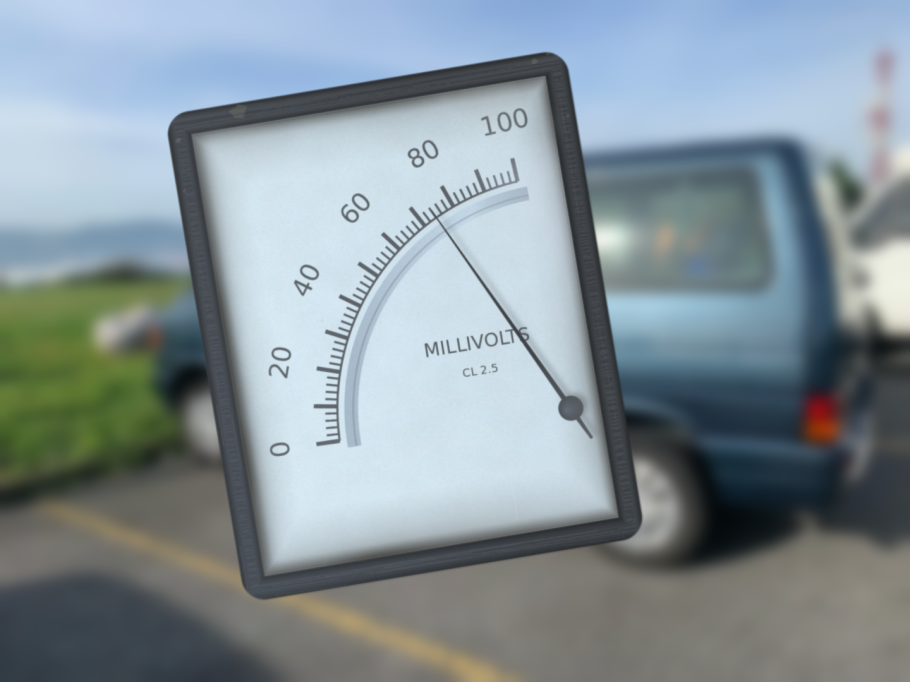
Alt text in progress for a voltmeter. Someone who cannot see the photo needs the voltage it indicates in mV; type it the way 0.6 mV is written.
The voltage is 74 mV
